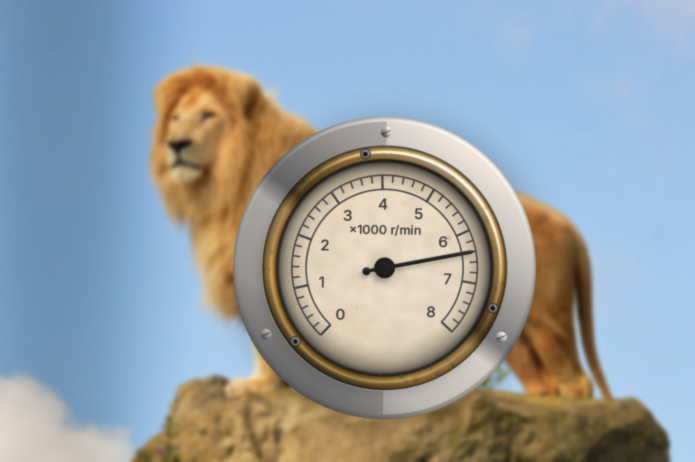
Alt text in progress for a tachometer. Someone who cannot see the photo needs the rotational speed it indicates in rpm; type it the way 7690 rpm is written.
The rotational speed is 6400 rpm
